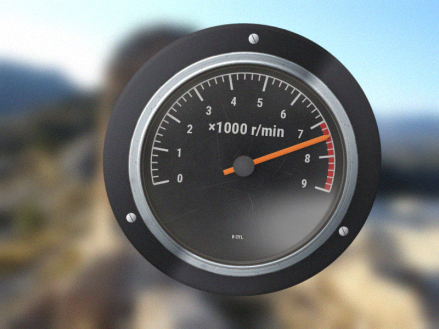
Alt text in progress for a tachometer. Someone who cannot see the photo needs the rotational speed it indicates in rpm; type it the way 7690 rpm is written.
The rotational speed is 7400 rpm
